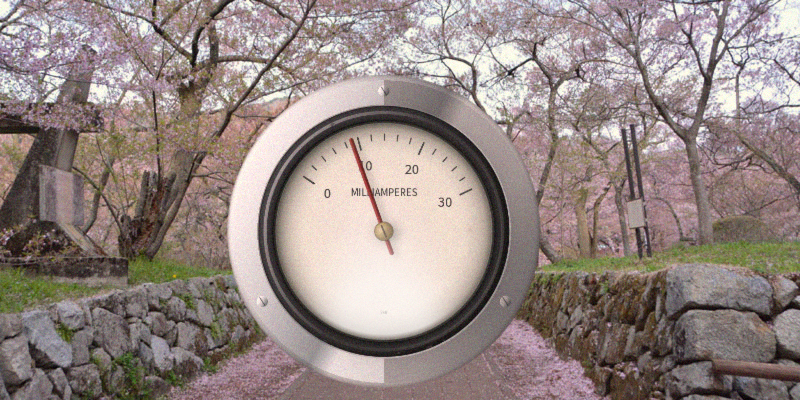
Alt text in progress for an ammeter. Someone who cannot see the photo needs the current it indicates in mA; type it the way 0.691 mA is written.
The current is 9 mA
